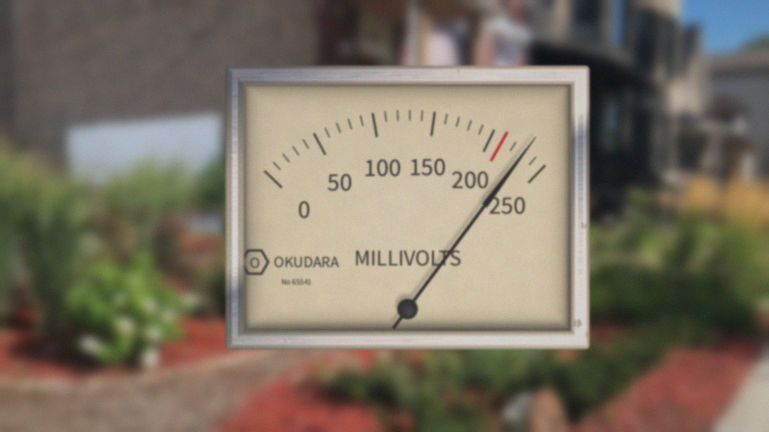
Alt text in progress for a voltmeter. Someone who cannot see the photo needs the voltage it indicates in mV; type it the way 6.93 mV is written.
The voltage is 230 mV
